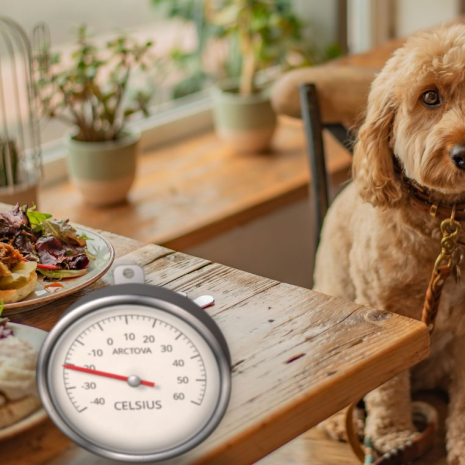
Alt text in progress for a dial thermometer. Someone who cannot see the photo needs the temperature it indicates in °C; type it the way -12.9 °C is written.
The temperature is -20 °C
